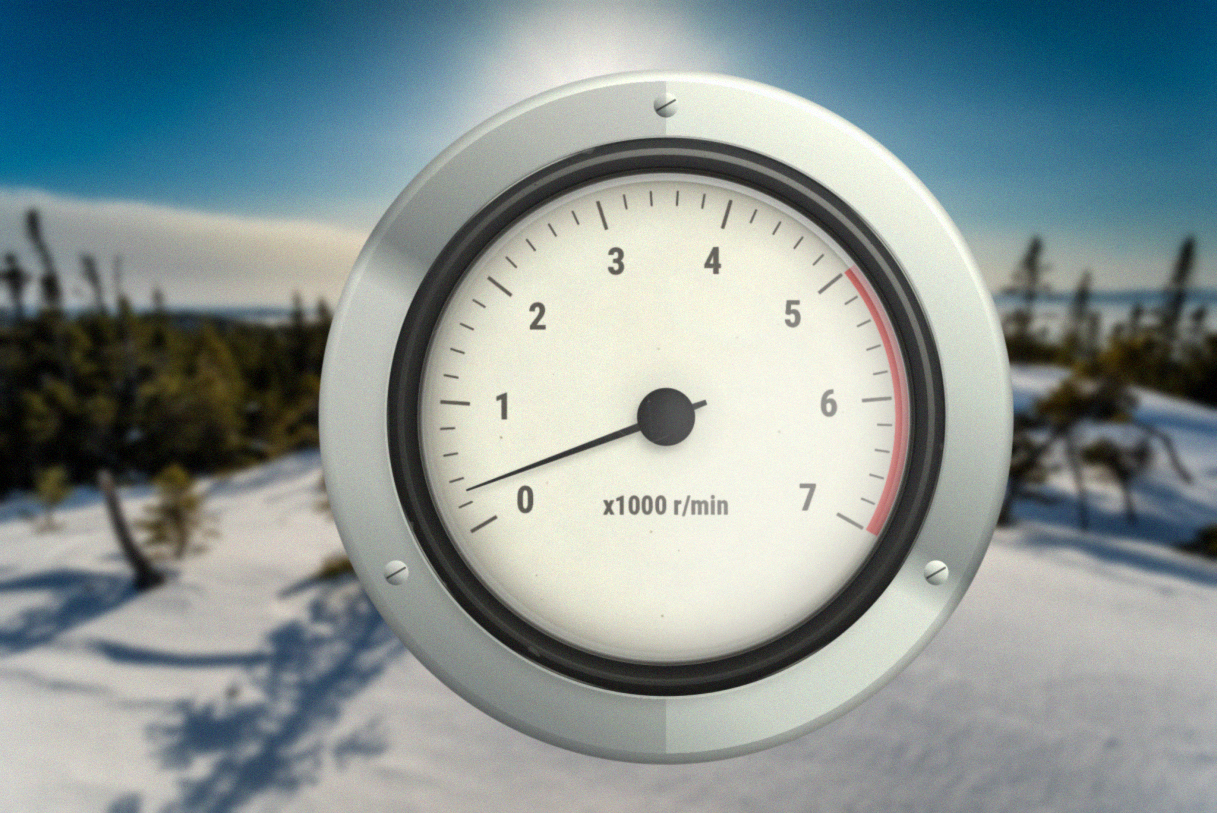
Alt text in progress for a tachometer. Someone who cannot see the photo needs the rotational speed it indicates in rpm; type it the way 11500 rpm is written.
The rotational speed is 300 rpm
